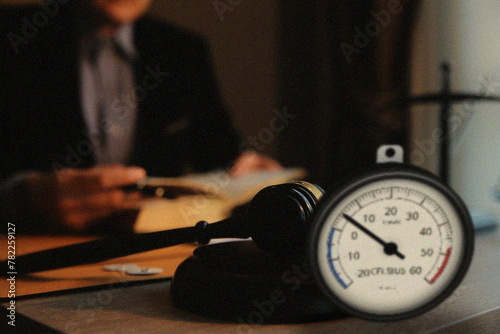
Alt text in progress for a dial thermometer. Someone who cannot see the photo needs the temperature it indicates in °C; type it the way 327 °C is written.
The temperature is 5 °C
